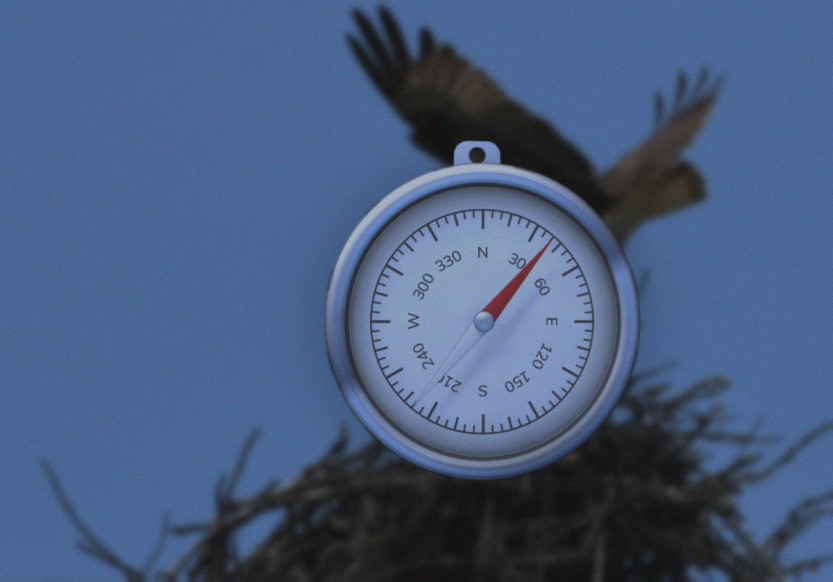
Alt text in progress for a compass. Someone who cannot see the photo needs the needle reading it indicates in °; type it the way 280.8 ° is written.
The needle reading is 40 °
